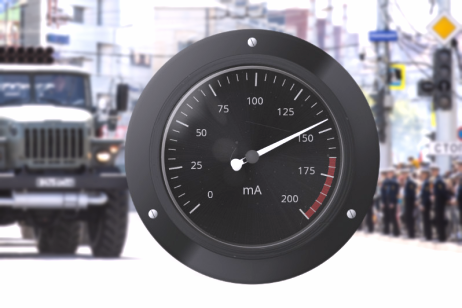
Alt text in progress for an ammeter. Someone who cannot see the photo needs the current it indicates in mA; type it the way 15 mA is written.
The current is 145 mA
